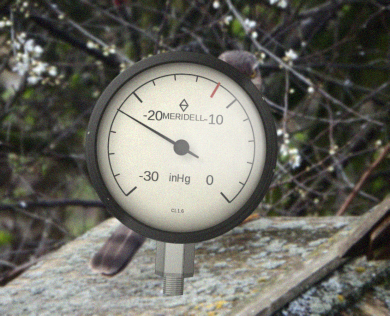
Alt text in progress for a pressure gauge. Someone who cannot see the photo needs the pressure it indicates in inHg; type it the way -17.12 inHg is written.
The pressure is -22 inHg
